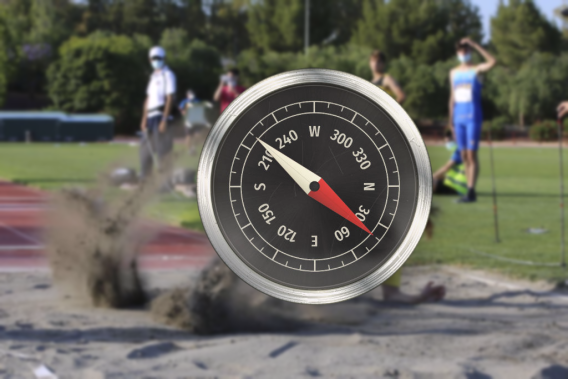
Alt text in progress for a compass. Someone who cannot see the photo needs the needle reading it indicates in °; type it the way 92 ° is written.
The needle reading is 40 °
